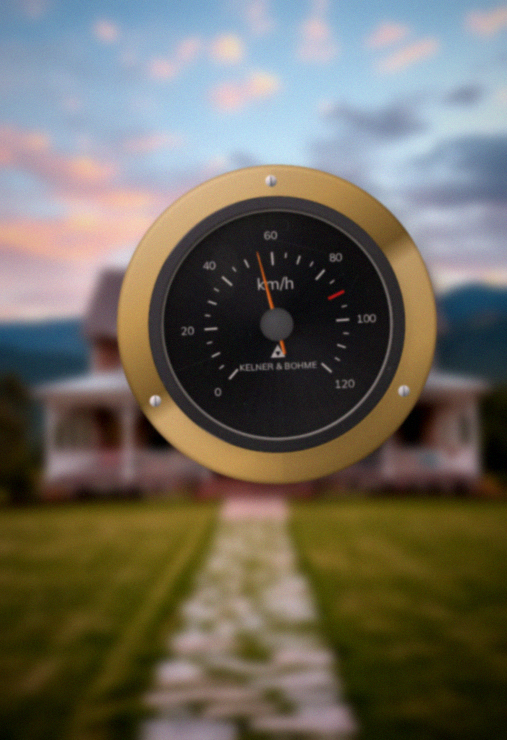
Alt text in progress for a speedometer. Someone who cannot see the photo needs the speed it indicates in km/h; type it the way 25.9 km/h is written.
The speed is 55 km/h
